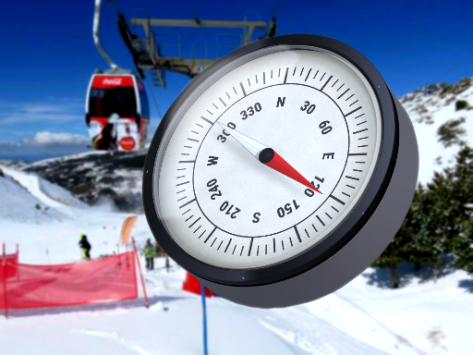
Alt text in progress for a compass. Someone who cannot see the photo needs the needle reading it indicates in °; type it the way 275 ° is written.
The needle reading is 122.5 °
